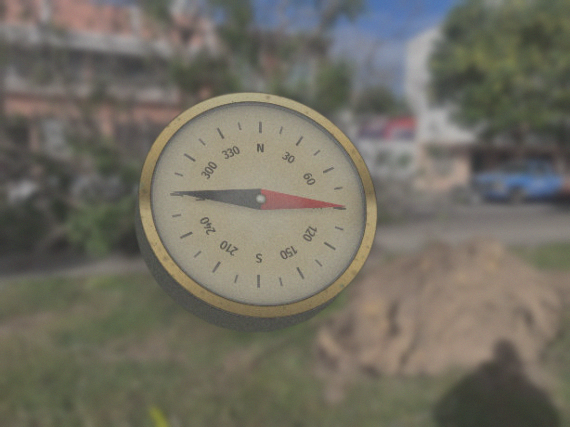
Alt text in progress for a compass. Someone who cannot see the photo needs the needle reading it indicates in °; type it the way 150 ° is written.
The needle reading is 90 °
